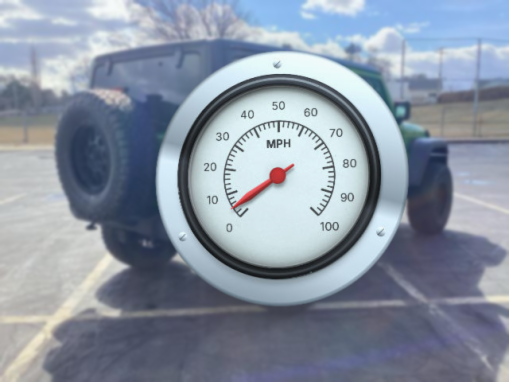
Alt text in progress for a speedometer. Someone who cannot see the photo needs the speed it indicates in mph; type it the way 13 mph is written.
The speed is 4 mph
